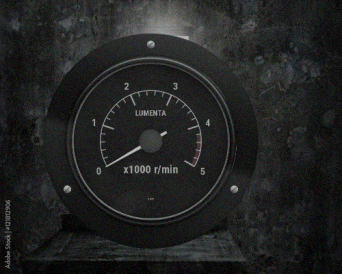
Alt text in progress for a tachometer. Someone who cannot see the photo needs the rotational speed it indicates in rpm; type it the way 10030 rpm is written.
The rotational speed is 0 rpm
